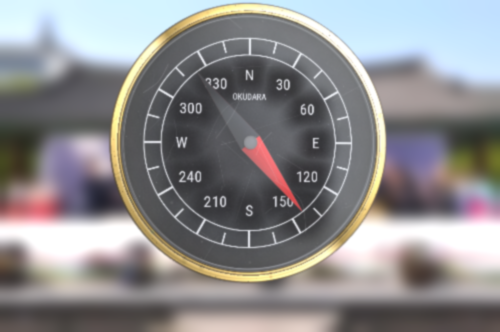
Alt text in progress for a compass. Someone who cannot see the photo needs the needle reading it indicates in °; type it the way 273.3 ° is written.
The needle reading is 142.5 °
